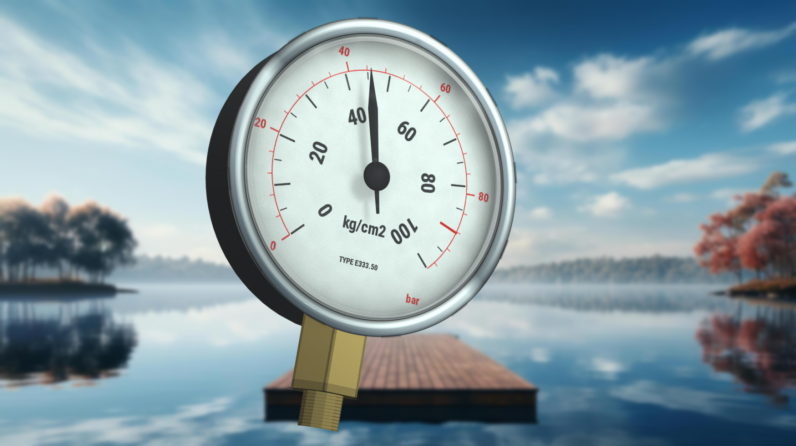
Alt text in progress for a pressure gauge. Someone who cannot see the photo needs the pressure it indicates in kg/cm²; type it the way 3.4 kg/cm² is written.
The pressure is 45 kg/cm²
